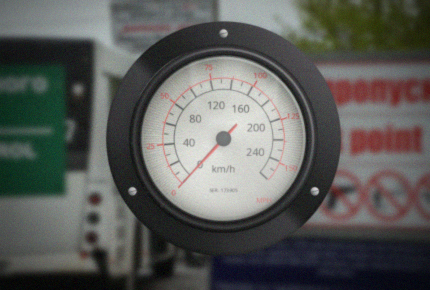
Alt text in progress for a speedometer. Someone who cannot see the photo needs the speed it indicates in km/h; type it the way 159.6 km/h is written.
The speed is 0 km/h
